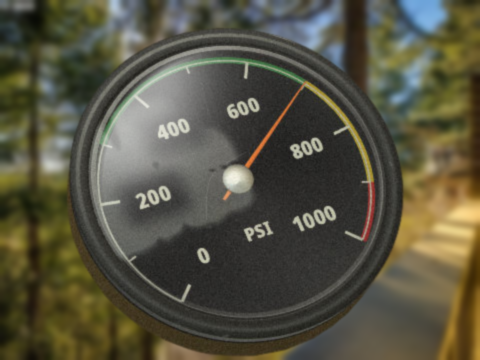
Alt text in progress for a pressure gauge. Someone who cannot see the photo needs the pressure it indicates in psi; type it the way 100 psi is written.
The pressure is 700 psi
